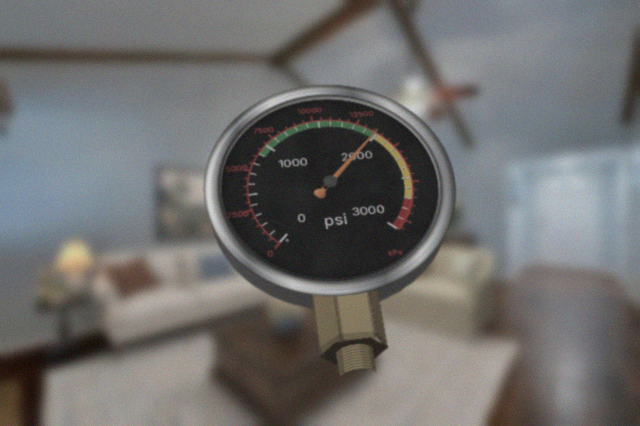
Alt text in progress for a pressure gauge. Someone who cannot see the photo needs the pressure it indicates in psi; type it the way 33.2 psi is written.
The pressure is 2000 psi
